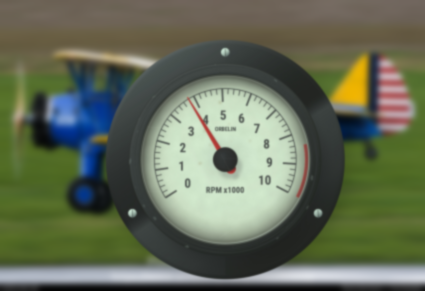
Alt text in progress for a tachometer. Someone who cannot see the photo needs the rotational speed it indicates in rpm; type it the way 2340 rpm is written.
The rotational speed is 3800 rpm
